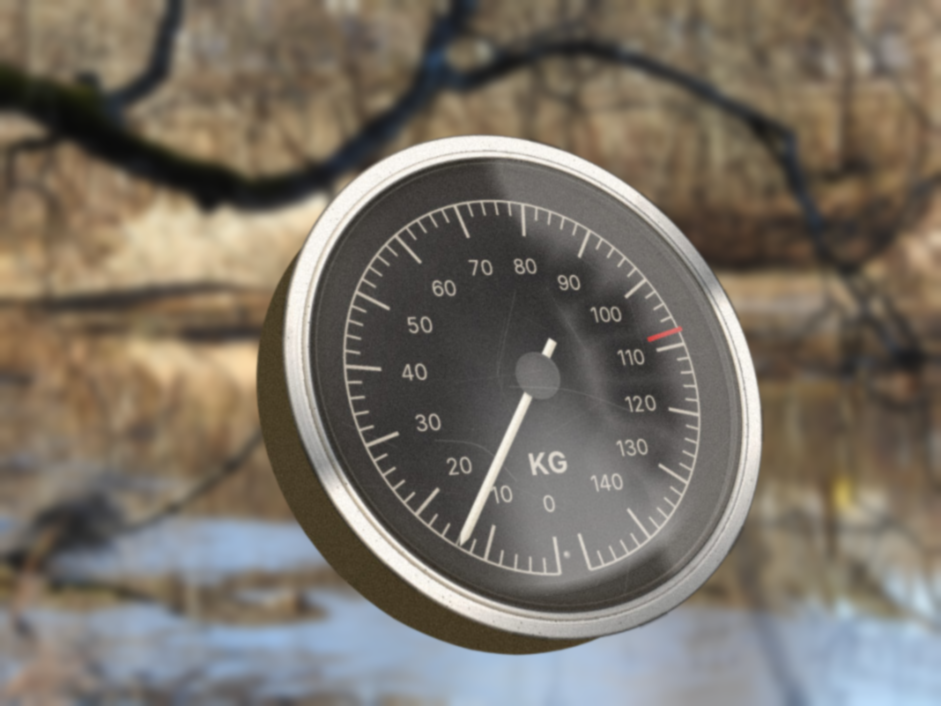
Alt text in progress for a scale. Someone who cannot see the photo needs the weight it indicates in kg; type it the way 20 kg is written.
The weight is 14 kg
